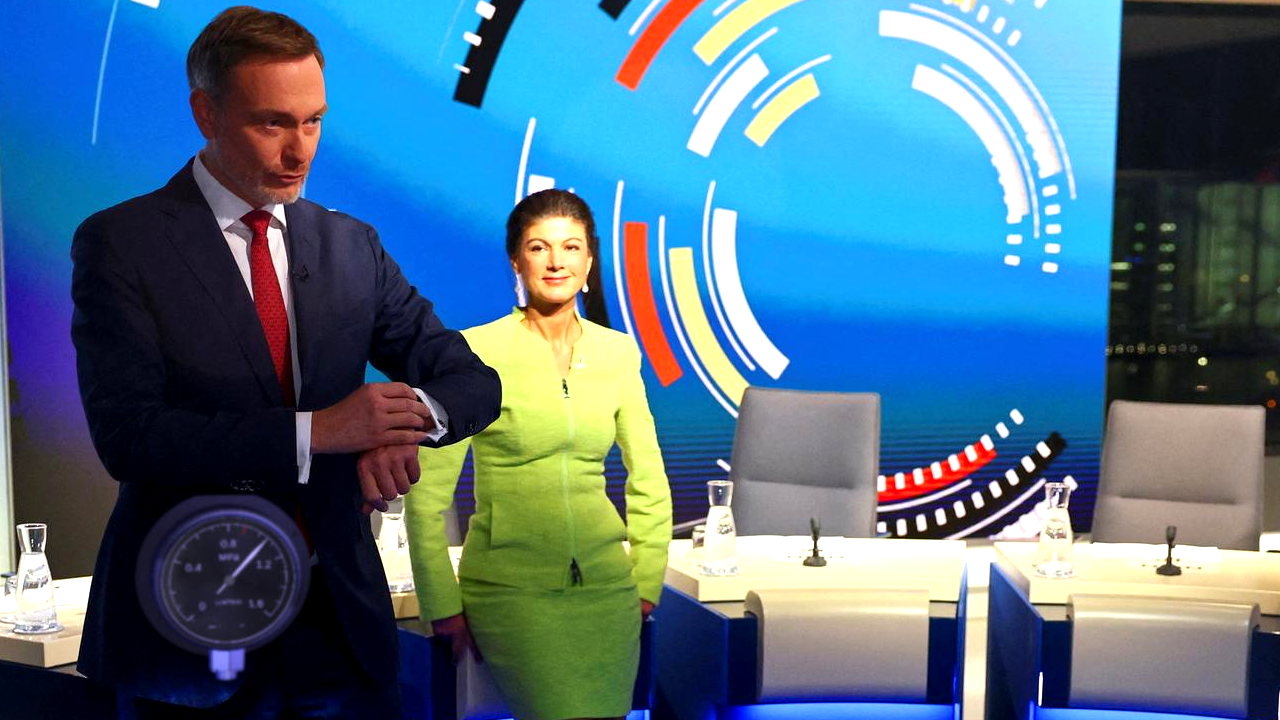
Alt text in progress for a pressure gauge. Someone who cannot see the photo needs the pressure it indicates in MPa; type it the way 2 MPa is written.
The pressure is 1.05 MPa
